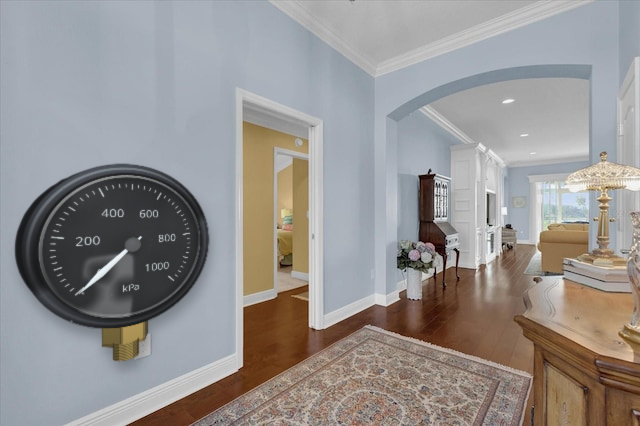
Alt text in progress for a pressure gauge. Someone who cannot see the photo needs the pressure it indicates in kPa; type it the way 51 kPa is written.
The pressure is 0 kPa
